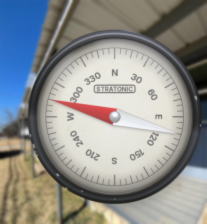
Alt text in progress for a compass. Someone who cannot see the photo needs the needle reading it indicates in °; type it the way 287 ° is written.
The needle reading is 285 °
